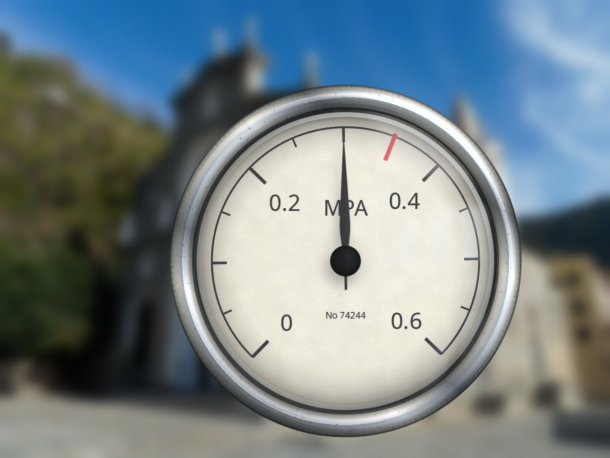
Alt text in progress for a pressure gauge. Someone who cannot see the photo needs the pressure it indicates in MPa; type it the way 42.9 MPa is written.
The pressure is 0.3 MPa
